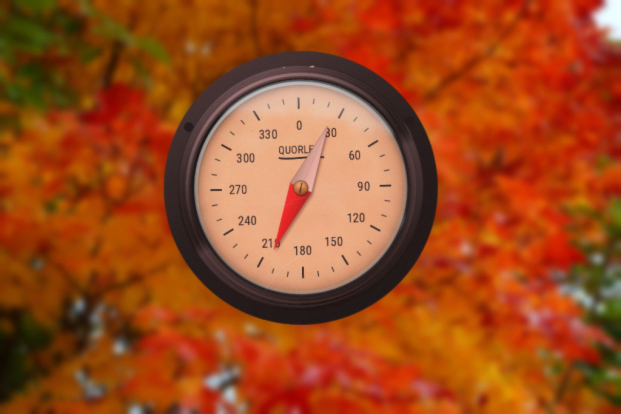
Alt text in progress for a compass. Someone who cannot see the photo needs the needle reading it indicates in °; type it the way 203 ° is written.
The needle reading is 205 °
